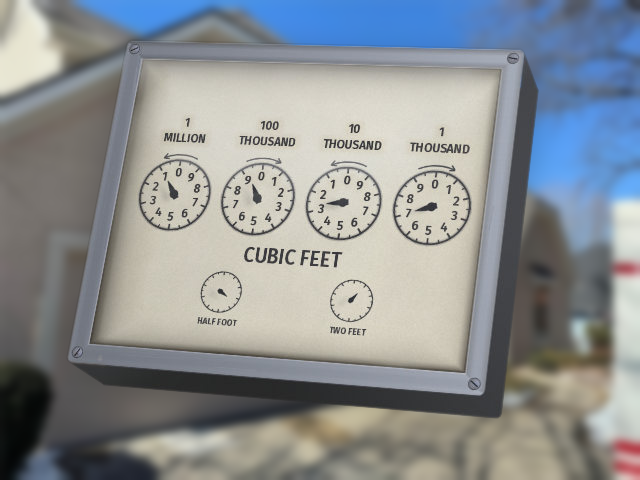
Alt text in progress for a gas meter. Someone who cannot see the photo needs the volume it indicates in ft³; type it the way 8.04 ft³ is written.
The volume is 92700 ft³
